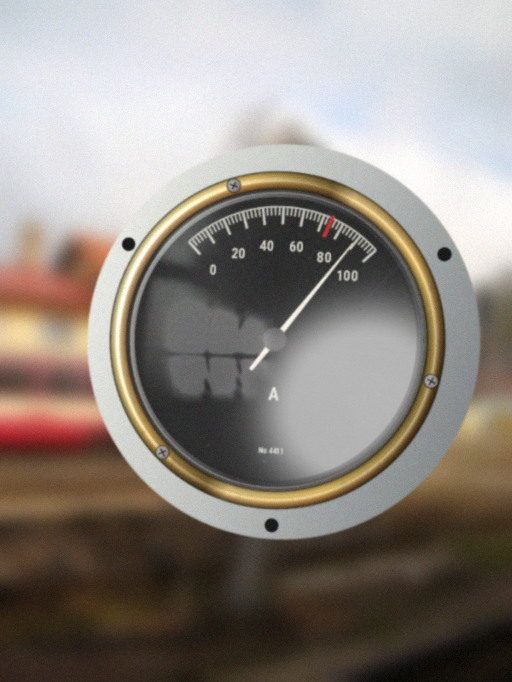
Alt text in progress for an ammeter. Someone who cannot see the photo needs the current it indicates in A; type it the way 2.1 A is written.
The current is 90 A
